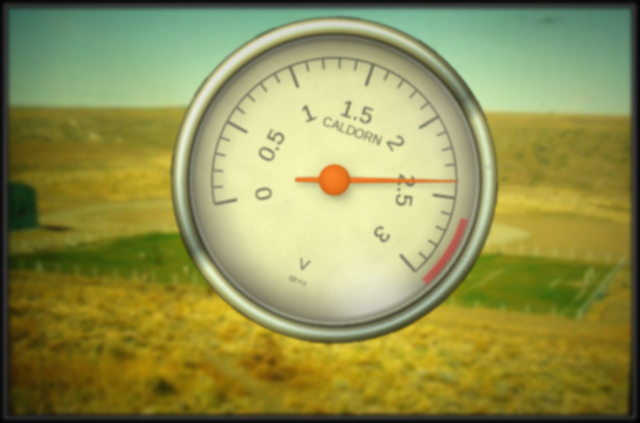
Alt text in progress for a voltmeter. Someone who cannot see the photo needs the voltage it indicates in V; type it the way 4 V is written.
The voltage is 2.4 V
